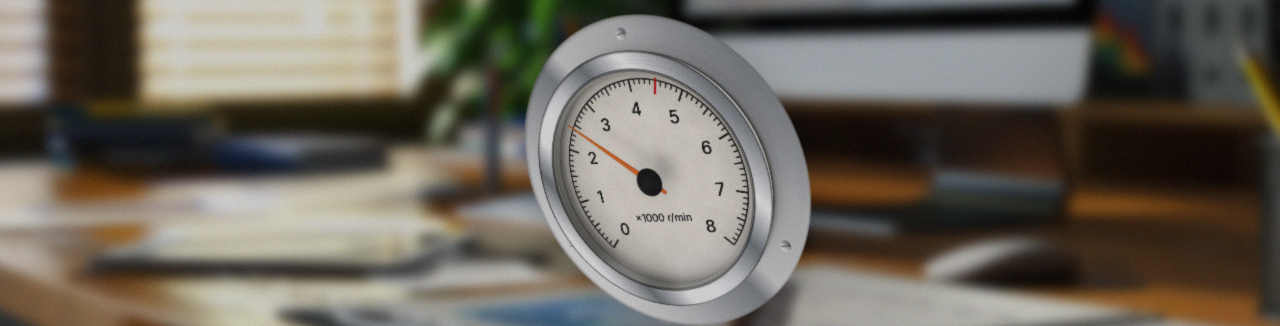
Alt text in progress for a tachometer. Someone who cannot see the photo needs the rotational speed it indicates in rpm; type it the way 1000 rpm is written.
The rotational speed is 2500 rpm
